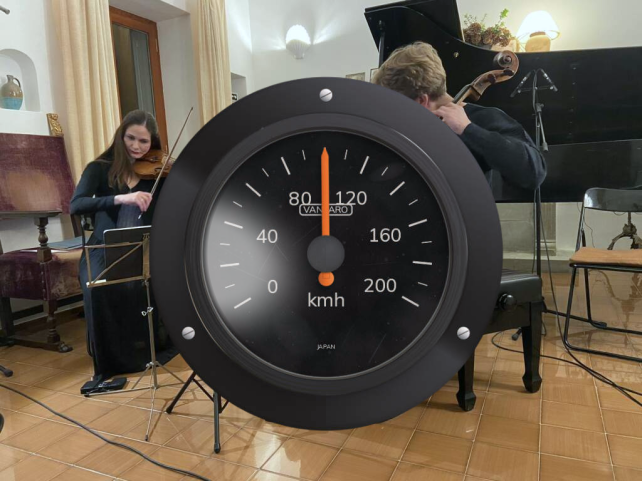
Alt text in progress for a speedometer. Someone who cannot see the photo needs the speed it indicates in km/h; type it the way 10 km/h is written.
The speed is 100 km/h
